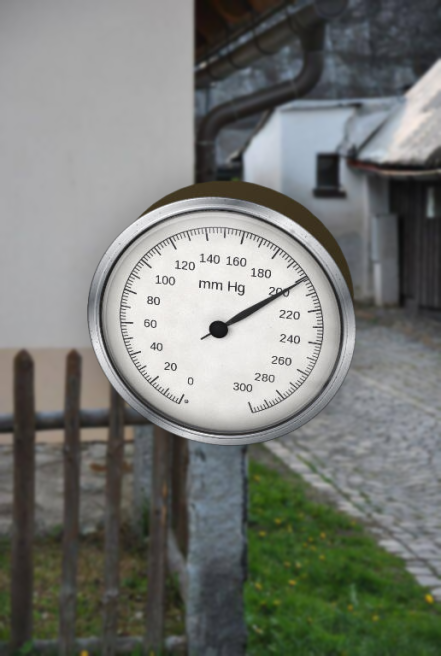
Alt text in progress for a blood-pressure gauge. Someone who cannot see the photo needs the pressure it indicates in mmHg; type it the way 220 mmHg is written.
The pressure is 200 mmHg
